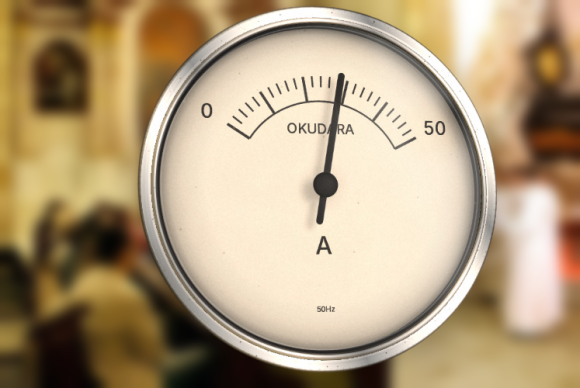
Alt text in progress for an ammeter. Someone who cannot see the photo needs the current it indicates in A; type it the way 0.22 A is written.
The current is 28 A
